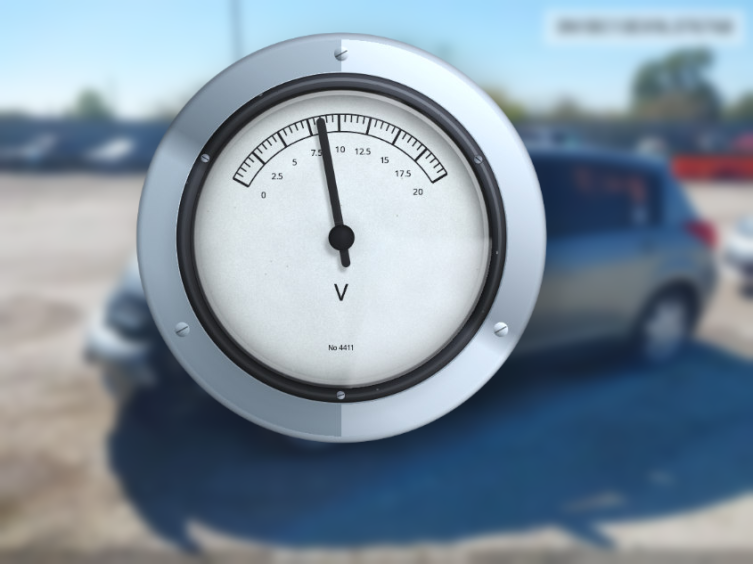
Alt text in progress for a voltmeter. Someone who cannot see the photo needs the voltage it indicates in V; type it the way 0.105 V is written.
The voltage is 8.5 V
